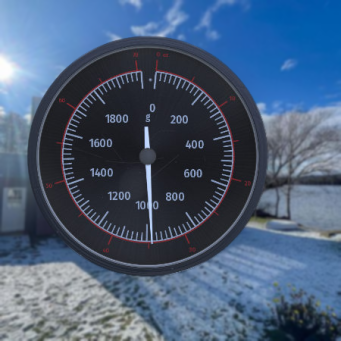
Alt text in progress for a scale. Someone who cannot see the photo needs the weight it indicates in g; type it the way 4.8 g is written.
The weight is 980 g
